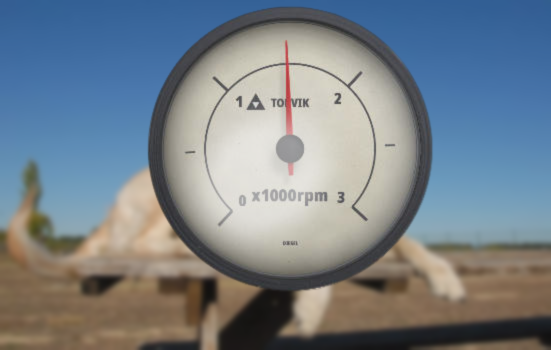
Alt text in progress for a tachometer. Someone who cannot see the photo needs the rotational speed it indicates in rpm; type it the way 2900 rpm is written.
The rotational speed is 1500 rpm
